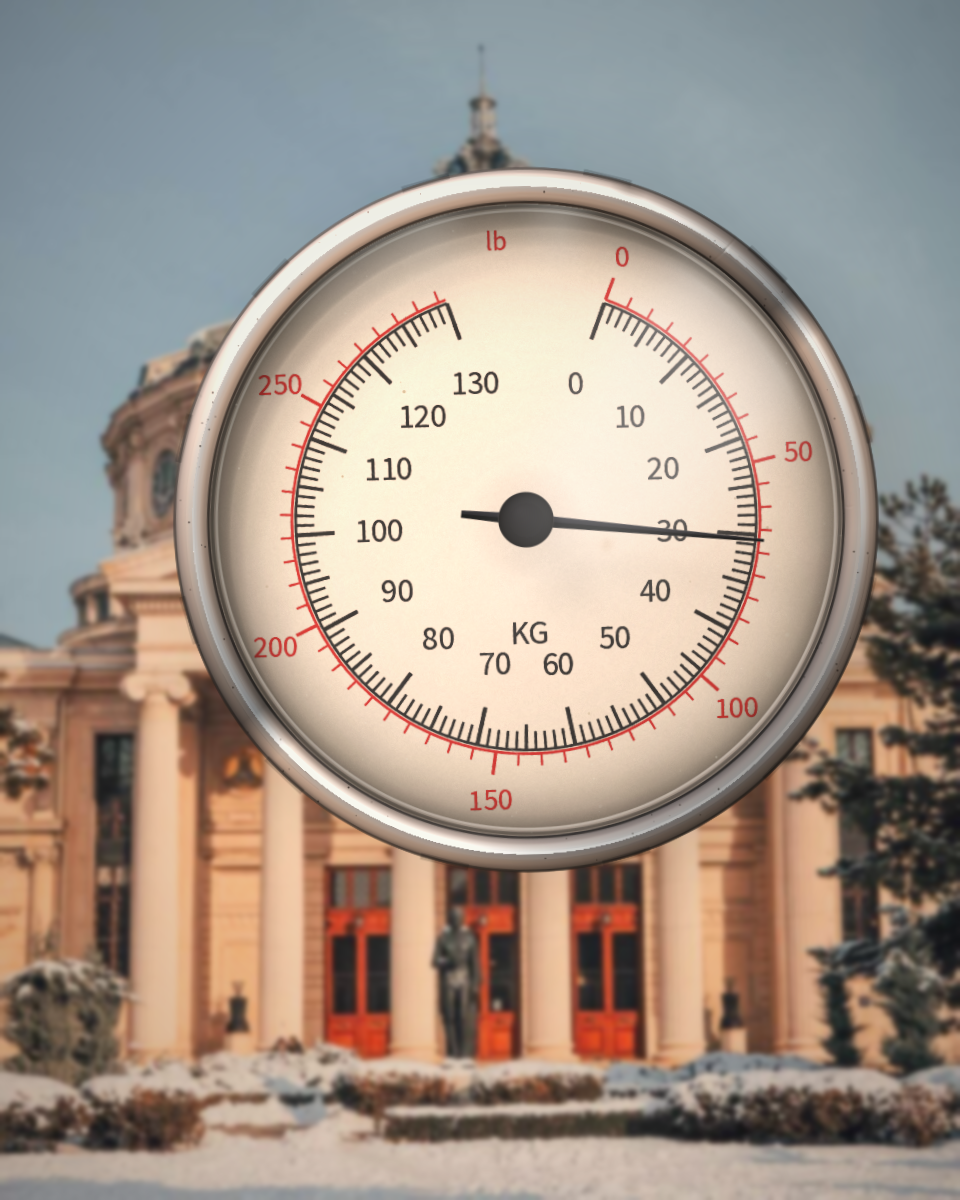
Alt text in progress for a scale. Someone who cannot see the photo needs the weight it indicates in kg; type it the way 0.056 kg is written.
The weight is 30.5 kg
